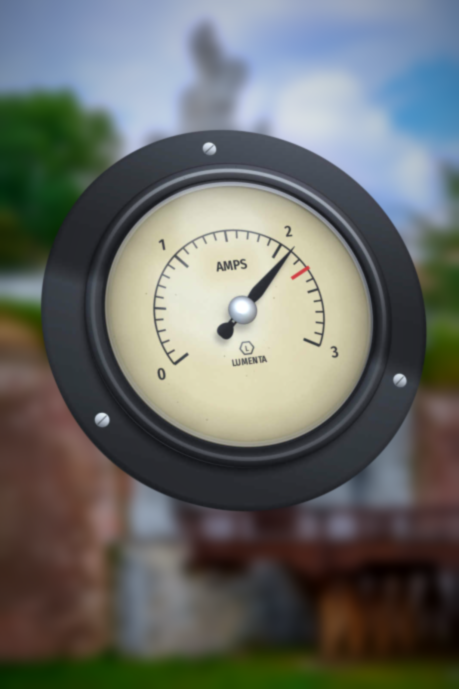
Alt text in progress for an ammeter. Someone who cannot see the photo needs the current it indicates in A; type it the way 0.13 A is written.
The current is 2.1 A
